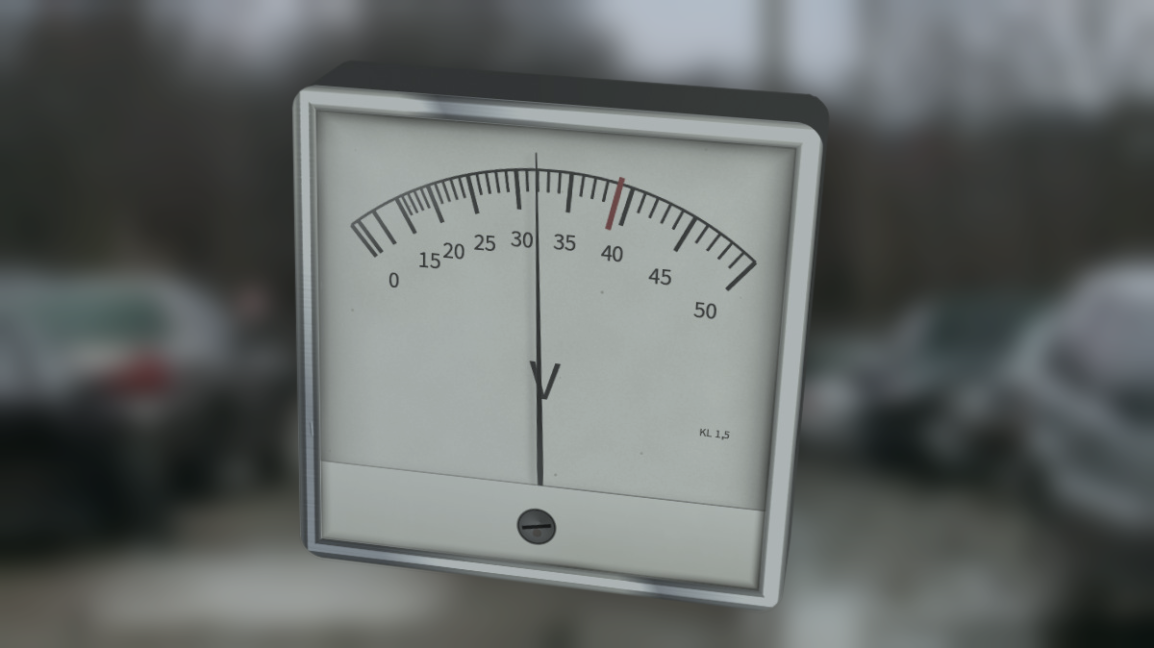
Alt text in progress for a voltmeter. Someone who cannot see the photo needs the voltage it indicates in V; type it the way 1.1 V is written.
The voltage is 32 V
